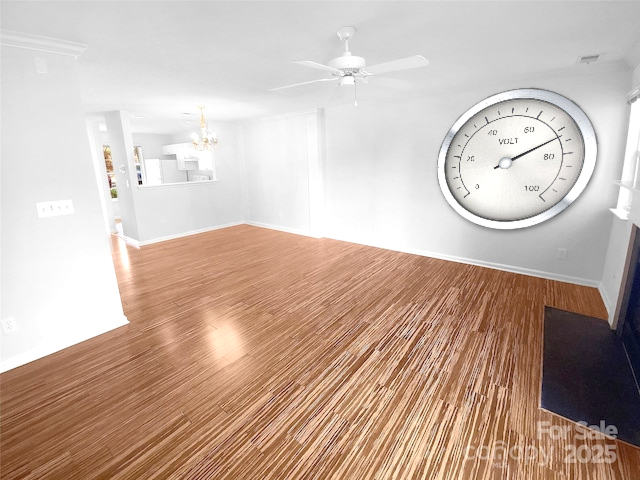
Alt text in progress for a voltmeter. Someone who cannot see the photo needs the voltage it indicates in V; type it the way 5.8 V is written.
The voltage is 72.5 V
